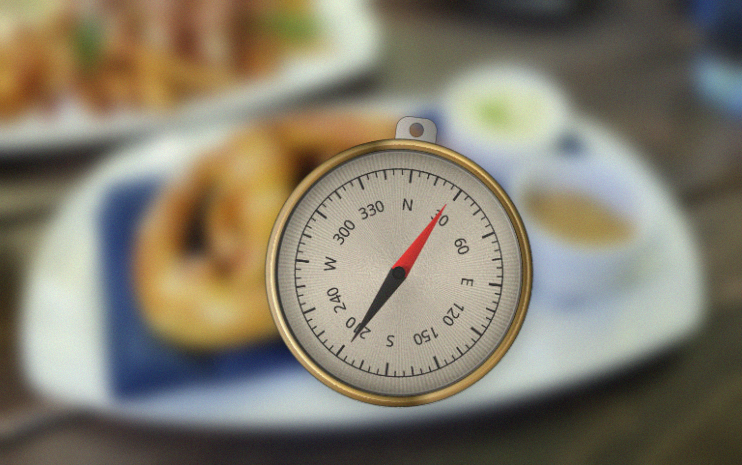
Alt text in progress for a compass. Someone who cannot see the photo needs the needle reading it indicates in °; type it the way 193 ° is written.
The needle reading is 27.5 °
